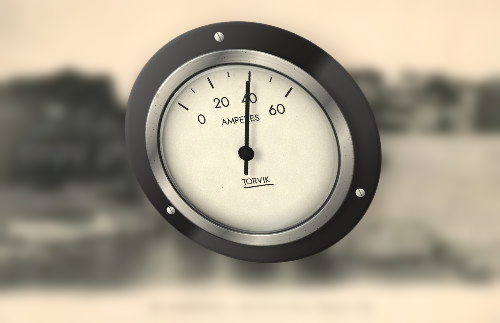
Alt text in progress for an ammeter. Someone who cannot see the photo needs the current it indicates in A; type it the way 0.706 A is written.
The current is 40 A
